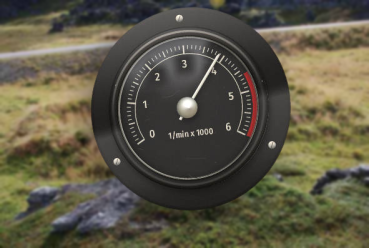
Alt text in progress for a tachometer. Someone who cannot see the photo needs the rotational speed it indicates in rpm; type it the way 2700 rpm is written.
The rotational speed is 3900 rpm
